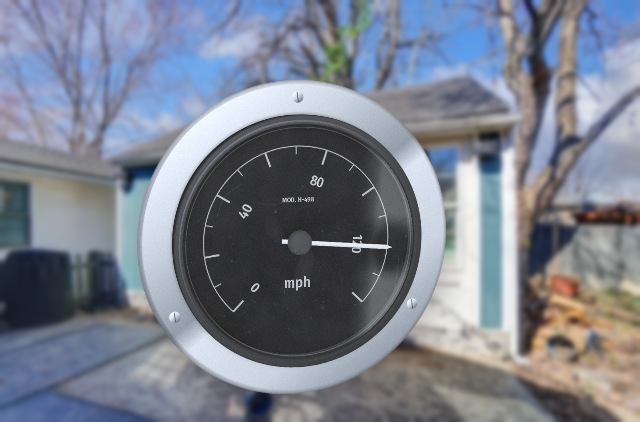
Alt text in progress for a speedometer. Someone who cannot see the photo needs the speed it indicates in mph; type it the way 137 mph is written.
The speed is 120 mph
